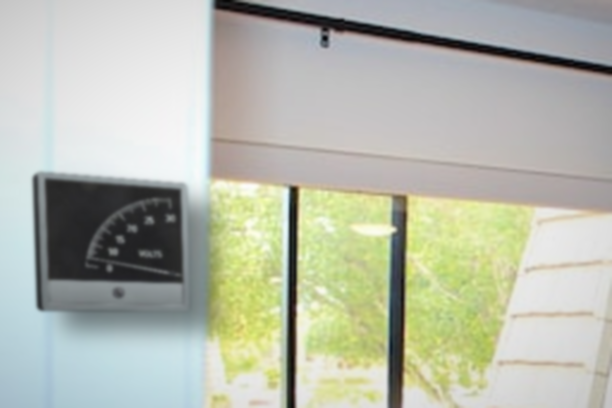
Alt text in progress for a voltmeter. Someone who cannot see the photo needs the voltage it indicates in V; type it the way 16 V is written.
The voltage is 5 V
